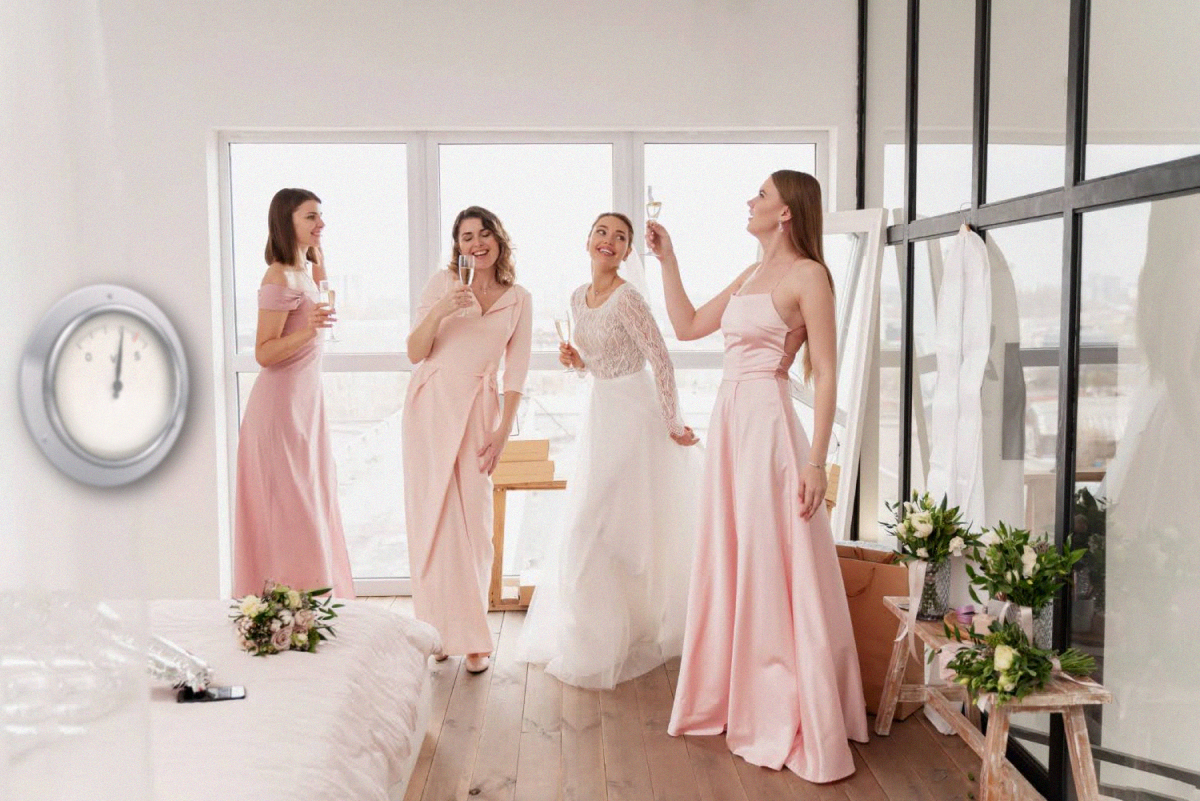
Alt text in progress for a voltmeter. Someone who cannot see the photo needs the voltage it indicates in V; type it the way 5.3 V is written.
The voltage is 3 V
